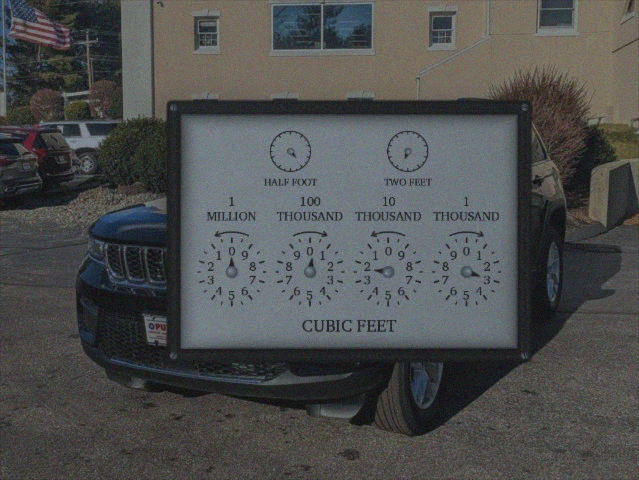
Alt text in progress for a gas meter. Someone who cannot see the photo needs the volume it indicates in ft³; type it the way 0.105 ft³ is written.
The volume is 2300 ft³
